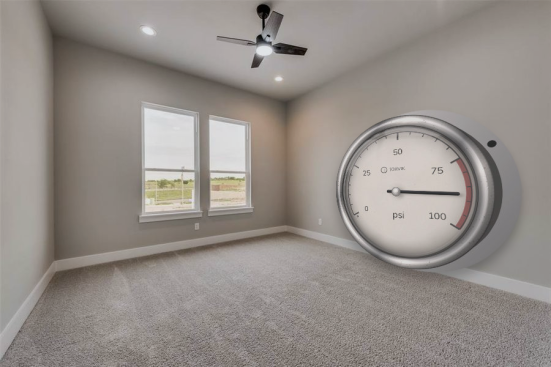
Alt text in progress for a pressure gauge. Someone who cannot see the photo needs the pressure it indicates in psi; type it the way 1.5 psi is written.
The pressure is 87.5 psi
